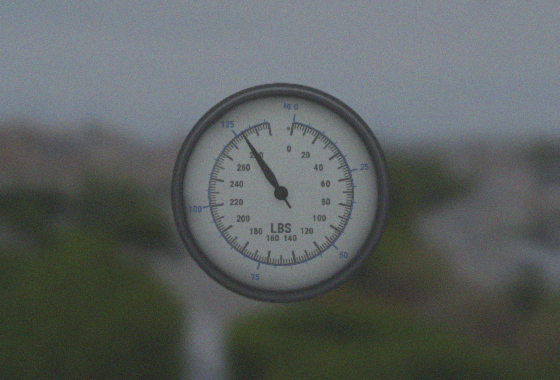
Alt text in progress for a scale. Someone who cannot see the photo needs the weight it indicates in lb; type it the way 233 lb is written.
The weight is 280 lb
